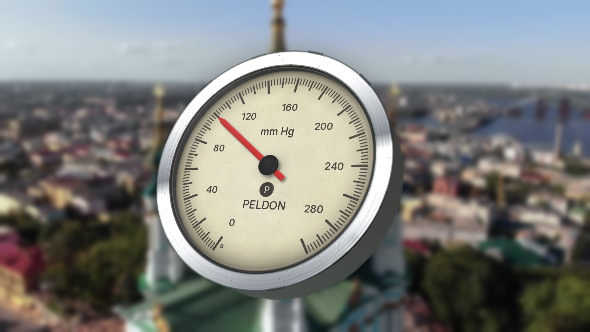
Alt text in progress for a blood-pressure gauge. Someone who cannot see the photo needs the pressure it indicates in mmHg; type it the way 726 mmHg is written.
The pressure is 100 mmHg
